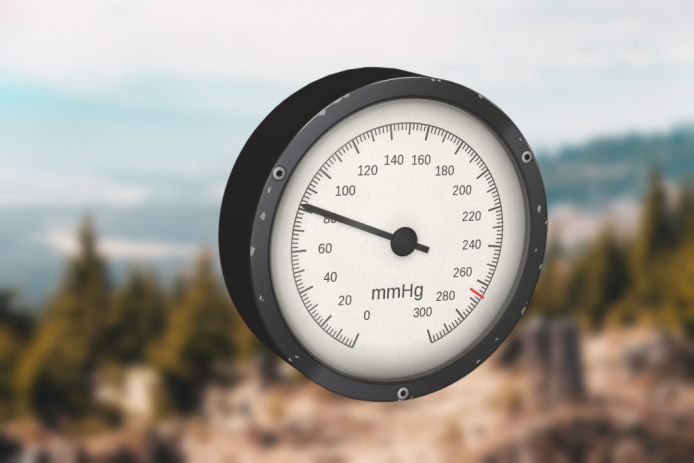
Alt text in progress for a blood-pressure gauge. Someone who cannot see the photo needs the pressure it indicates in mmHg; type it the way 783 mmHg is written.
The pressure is 82 mmHg
